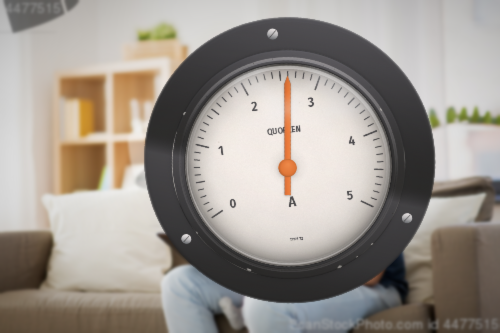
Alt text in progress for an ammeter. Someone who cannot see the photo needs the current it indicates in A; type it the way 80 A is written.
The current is 2.6 A
